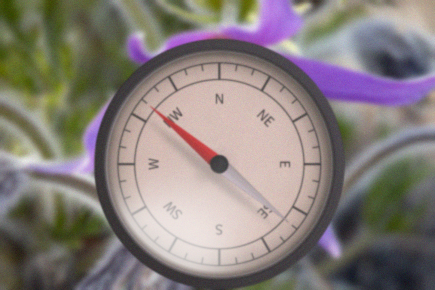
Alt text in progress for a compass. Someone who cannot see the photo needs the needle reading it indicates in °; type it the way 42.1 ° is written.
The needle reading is 310 °
